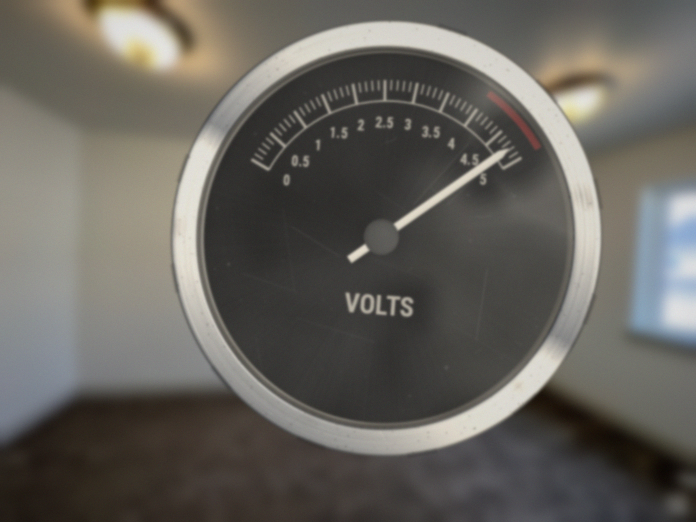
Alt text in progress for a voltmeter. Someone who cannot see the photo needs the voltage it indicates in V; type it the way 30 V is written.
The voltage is 4.8 V
